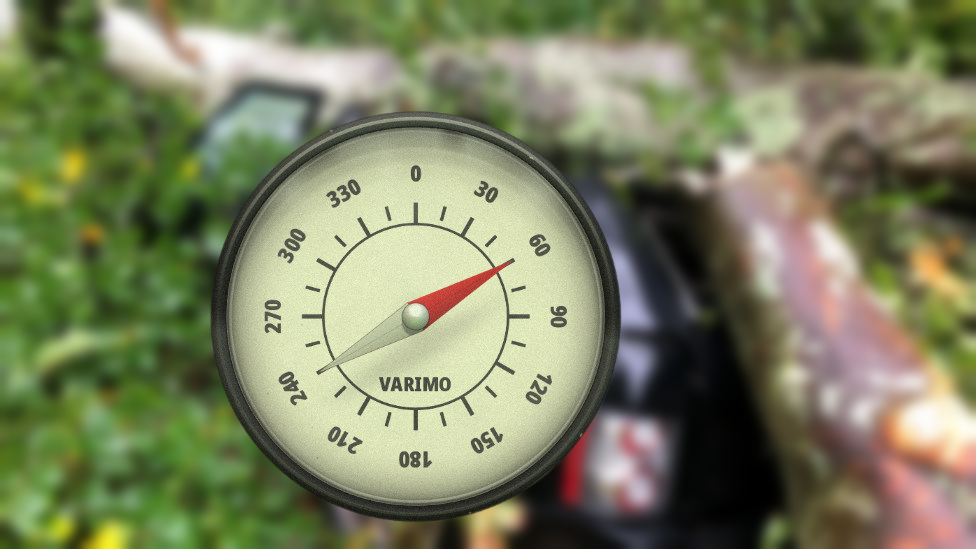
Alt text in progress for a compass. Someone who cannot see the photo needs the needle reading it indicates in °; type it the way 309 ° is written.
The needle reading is 60 °
